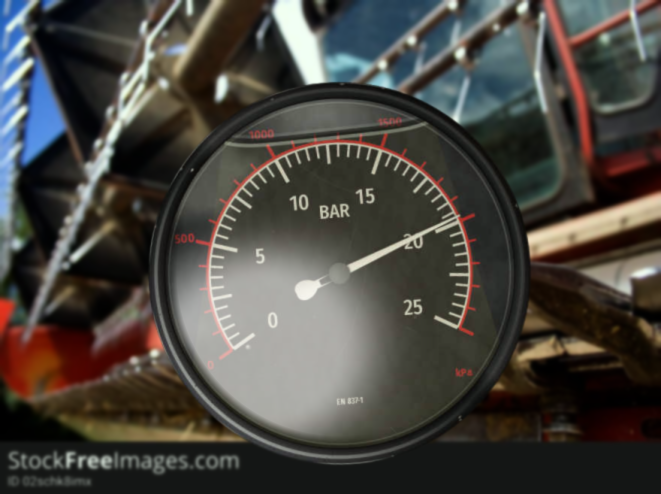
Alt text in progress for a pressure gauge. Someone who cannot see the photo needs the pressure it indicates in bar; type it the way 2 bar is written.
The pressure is 19.75 bar
